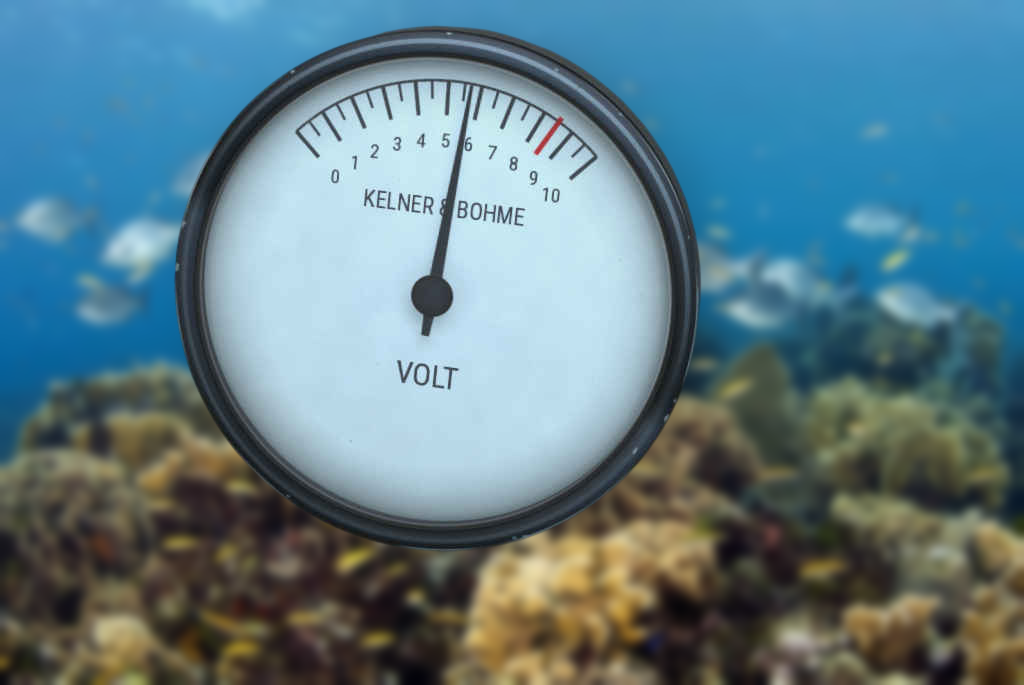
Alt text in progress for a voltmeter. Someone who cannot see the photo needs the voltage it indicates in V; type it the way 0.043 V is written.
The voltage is 5.75 V
